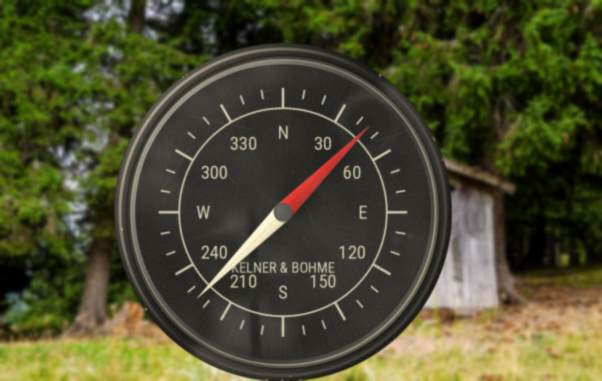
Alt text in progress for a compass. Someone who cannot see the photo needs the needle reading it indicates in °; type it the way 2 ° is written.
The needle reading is 45 °
